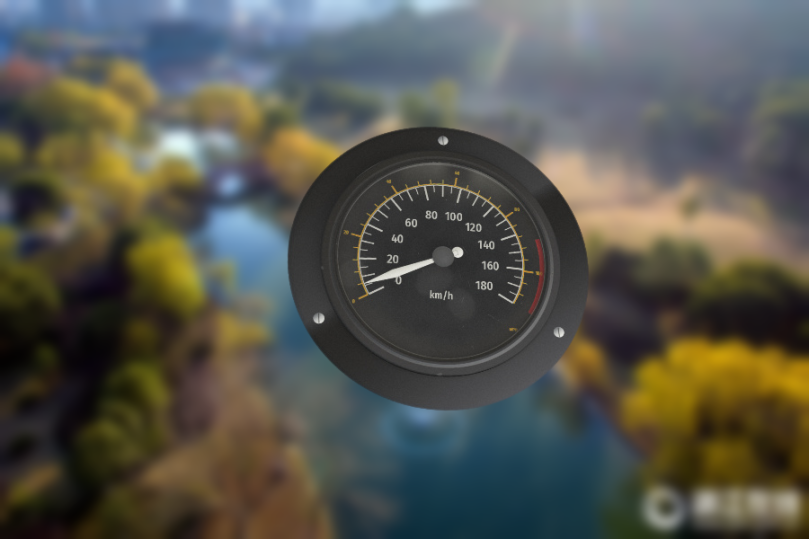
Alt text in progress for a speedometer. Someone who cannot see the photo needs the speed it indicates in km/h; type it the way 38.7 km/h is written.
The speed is 5 km/h
